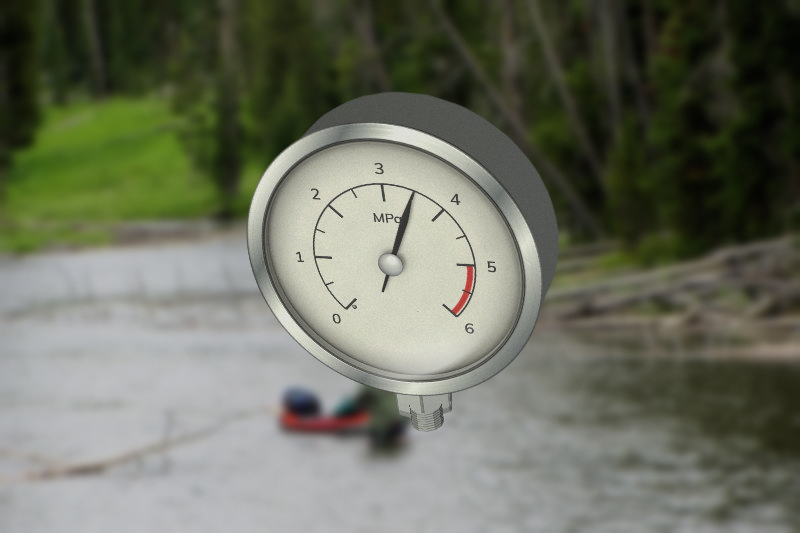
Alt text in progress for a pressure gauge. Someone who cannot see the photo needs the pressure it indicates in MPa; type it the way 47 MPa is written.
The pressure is 3.5 MPa
